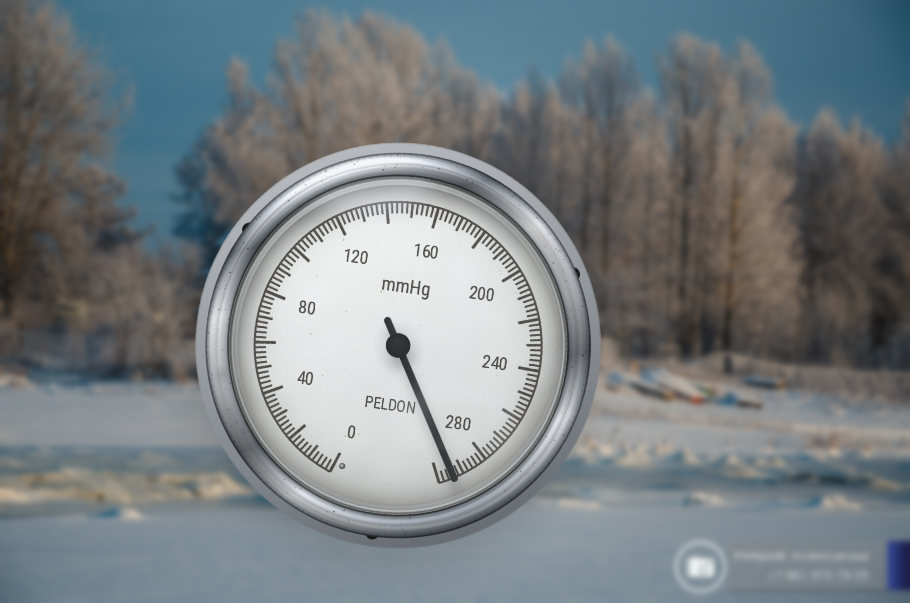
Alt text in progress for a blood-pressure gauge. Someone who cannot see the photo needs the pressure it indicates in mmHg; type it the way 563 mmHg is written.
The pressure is 294 mmHg
